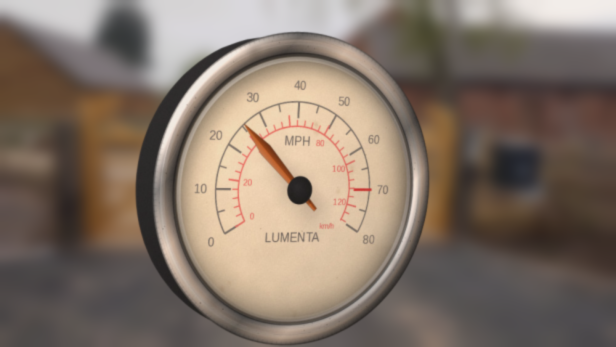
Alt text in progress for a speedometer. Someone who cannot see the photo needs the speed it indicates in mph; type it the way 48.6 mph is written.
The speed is 25 mph
